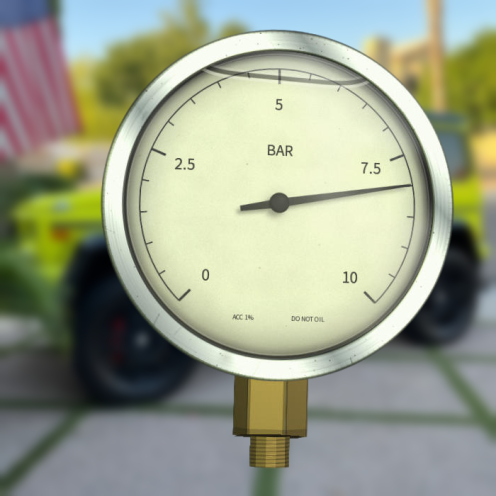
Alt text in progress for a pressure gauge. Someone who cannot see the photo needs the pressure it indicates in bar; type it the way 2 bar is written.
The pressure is 8 bar
